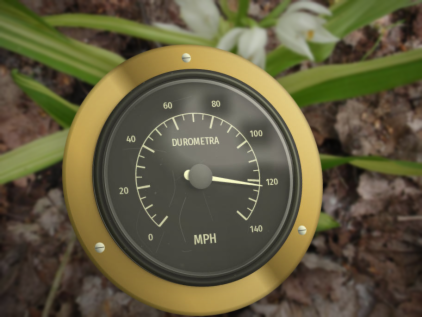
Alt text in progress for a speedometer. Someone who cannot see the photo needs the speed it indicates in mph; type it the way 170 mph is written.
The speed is 122.5 mph
